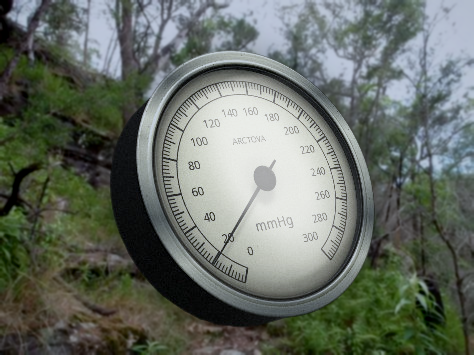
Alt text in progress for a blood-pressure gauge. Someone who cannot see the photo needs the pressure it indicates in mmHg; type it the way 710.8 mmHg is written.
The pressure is 20 mmHg
